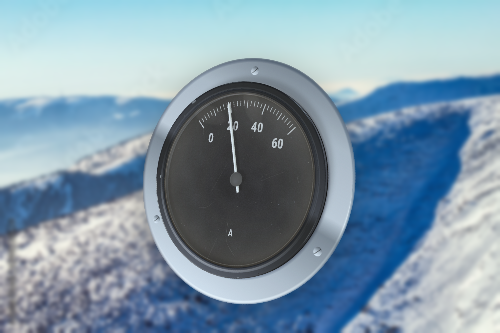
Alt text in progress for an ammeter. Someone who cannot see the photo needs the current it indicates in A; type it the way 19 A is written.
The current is 20 A
